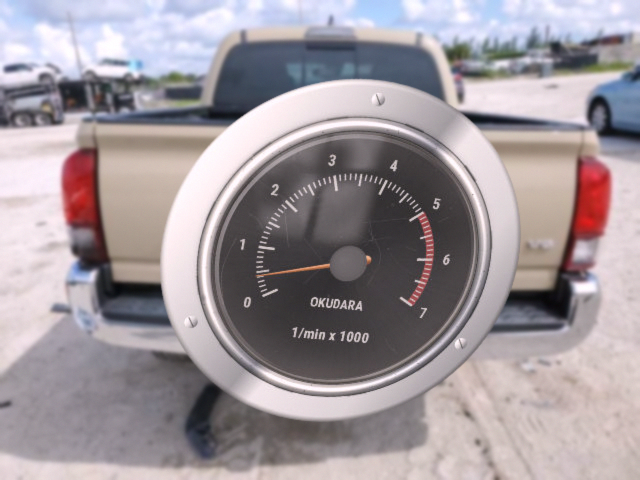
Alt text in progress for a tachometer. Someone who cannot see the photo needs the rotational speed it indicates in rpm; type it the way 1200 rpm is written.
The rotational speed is 500 rpm
